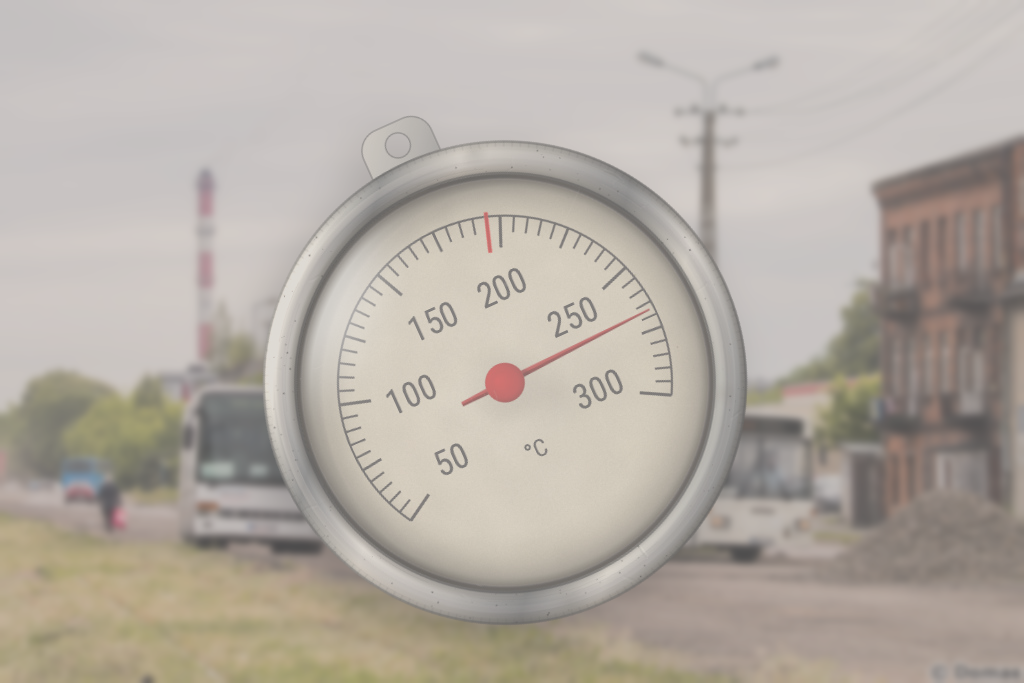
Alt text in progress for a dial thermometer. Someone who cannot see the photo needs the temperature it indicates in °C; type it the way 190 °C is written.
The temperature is 267.5 °C
